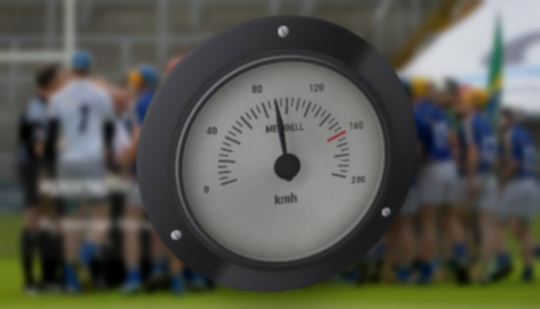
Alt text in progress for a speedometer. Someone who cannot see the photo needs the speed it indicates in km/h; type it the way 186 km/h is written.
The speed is 90 km/h
